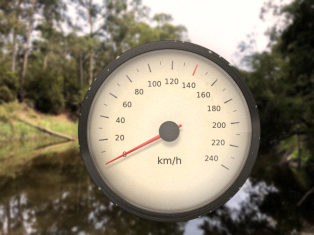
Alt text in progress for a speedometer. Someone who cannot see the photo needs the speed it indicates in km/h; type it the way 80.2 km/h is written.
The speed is 0 km/h
